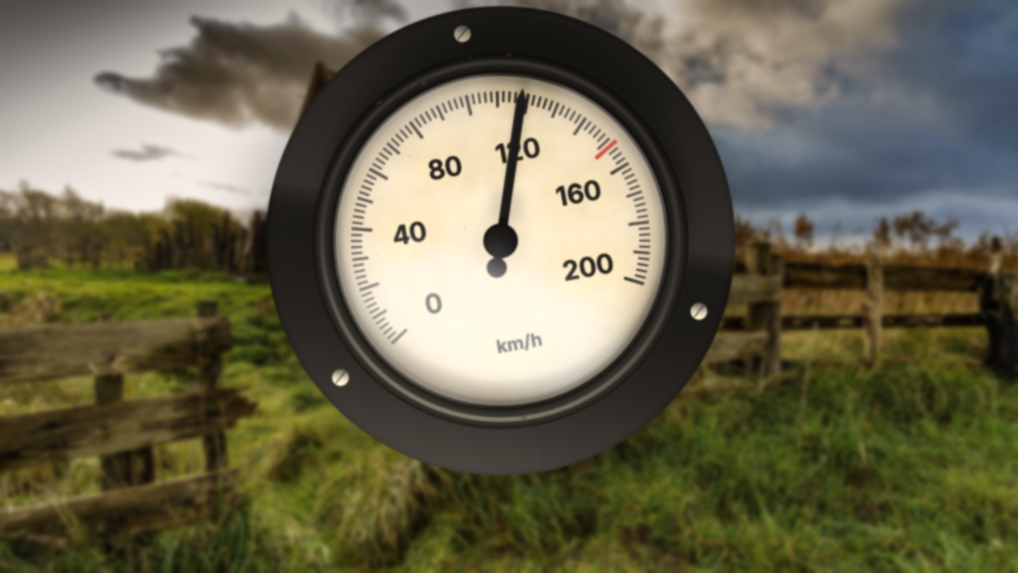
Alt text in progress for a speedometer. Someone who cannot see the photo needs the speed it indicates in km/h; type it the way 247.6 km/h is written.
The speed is 118 km/h
